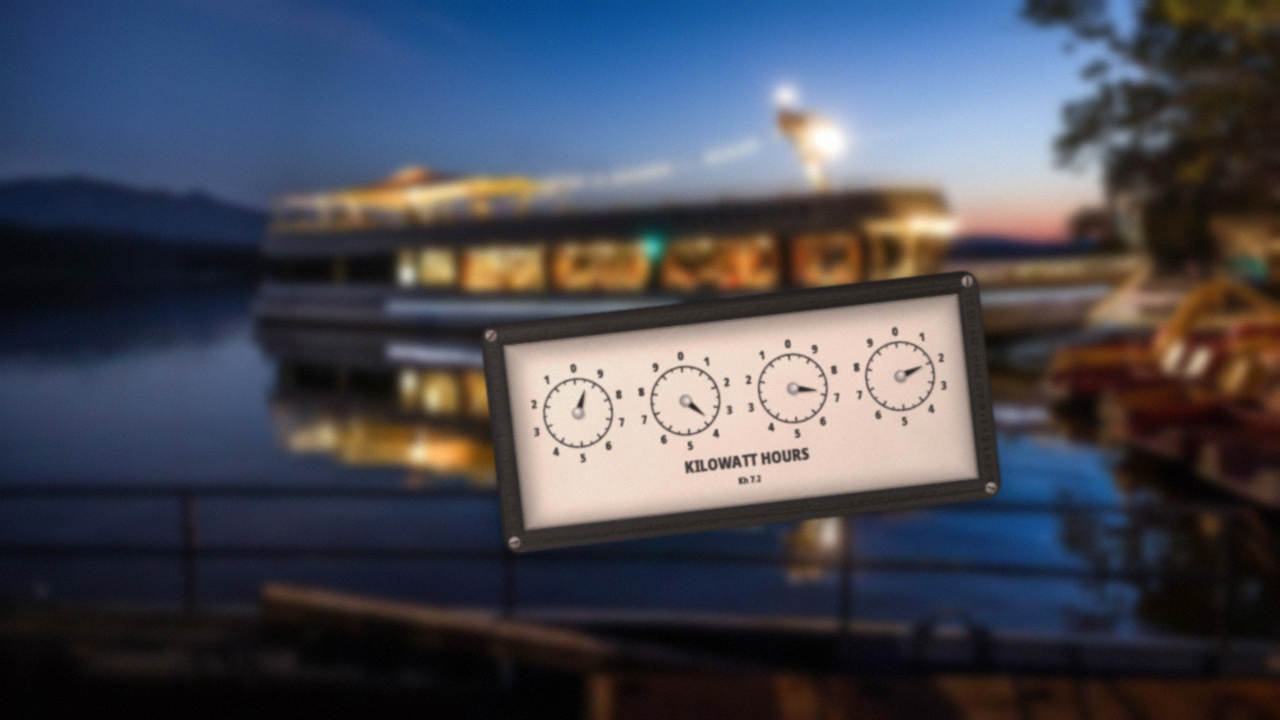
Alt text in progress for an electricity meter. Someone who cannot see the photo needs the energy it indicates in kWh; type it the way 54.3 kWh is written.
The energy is 9372 kWh
